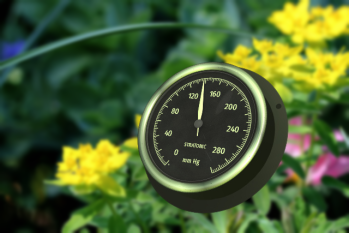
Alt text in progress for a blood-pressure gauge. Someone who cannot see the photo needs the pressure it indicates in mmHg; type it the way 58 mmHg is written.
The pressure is 140 mmHg
